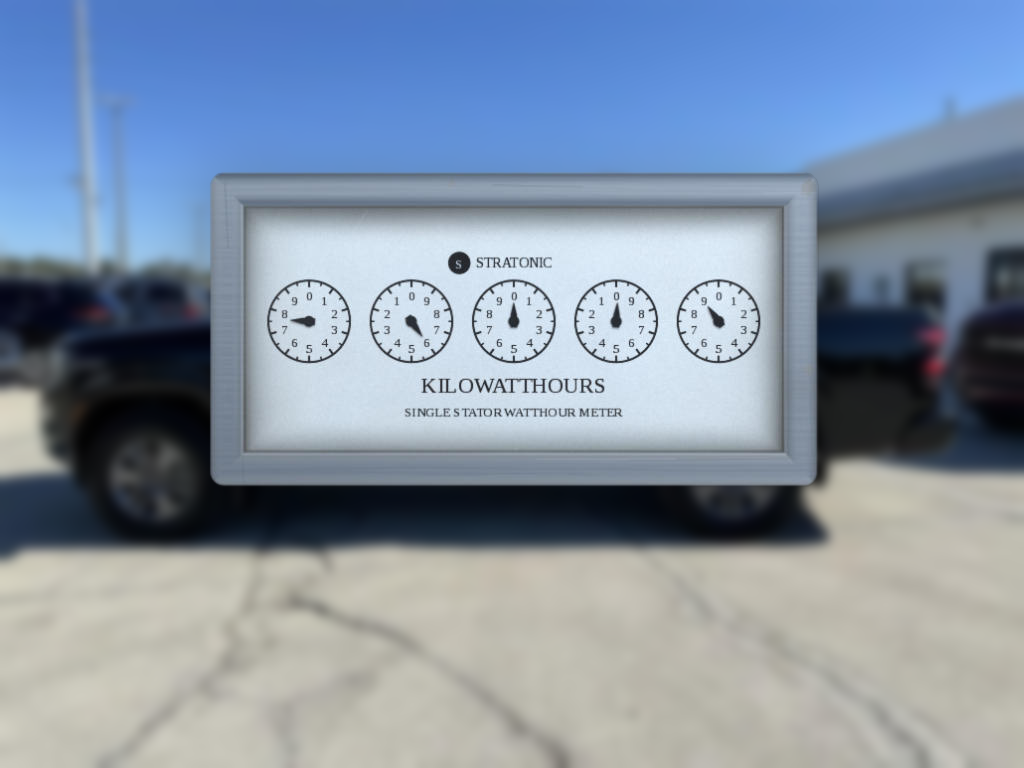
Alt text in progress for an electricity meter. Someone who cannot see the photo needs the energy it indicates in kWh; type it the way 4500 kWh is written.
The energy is 75999 kWh
